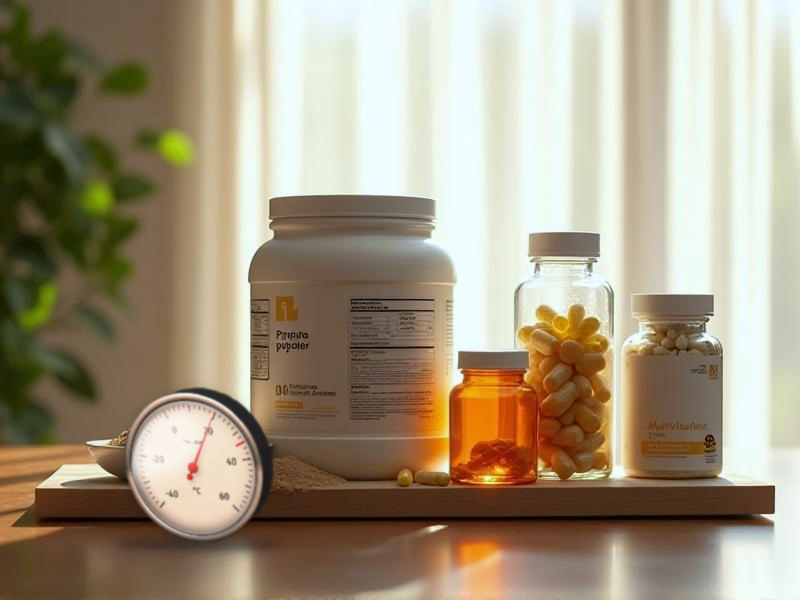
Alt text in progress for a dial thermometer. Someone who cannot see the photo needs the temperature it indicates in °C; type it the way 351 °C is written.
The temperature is 20 °C
